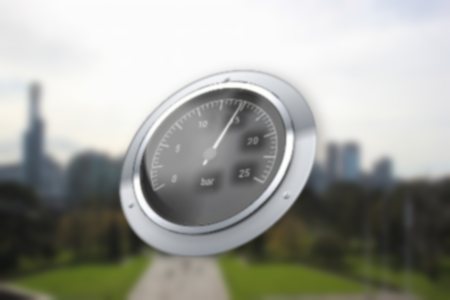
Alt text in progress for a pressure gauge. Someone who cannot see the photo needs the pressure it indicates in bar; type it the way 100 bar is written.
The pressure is 15 bar
